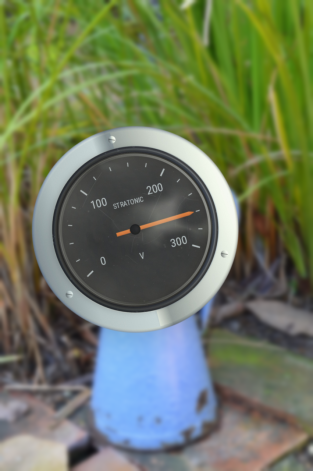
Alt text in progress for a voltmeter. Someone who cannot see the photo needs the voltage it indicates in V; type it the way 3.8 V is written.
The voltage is 260 V
